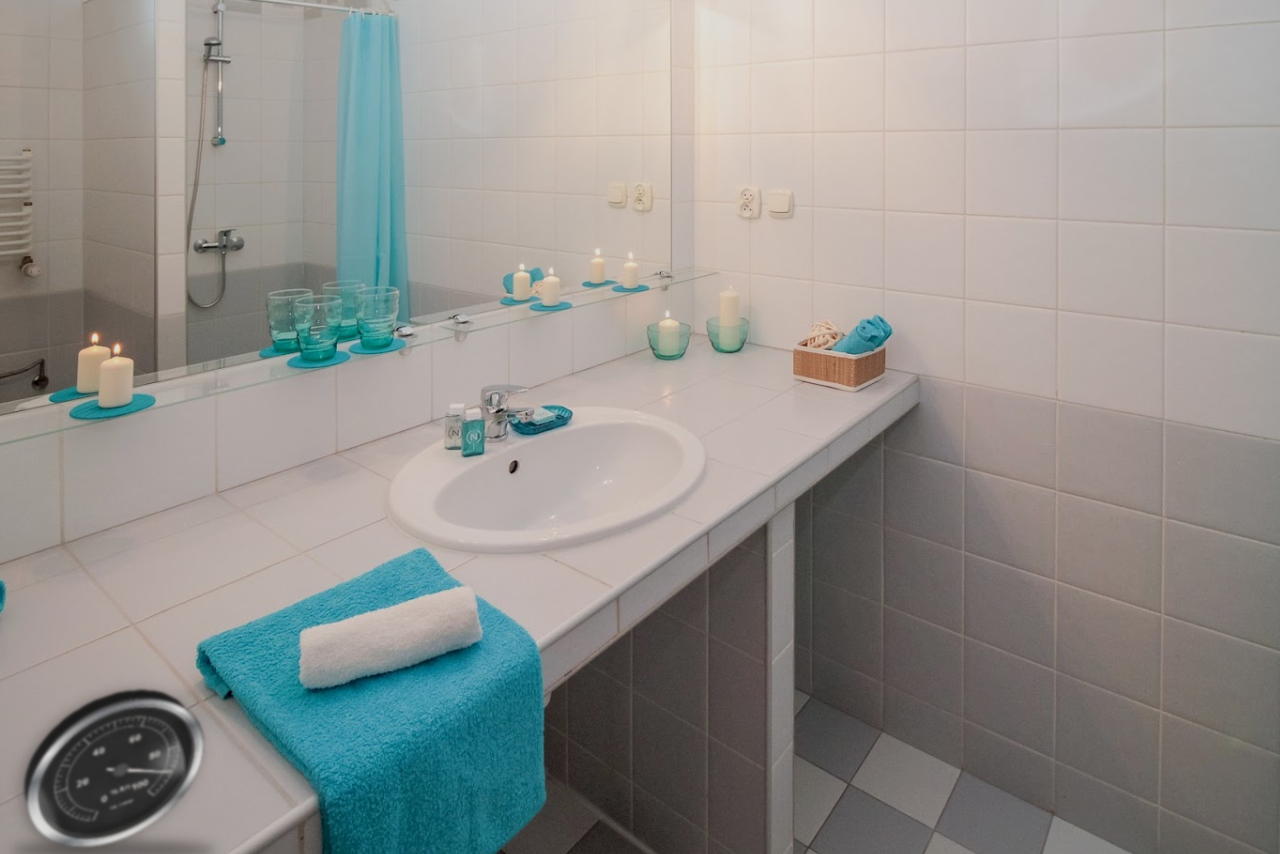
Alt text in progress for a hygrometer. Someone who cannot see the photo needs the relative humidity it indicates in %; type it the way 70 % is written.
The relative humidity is 90 %
